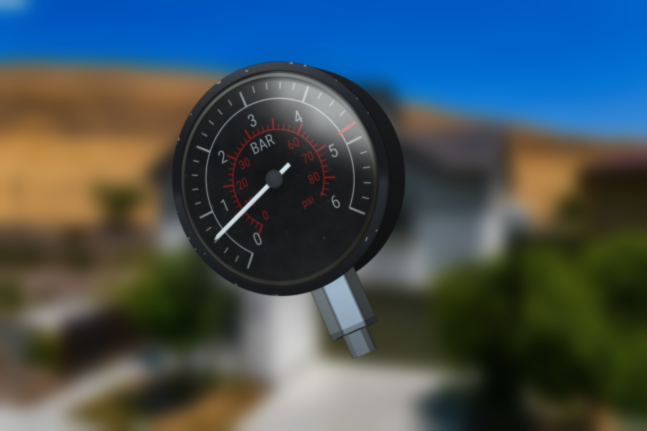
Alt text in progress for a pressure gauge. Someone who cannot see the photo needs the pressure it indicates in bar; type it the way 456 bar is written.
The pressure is 0.6 bar
